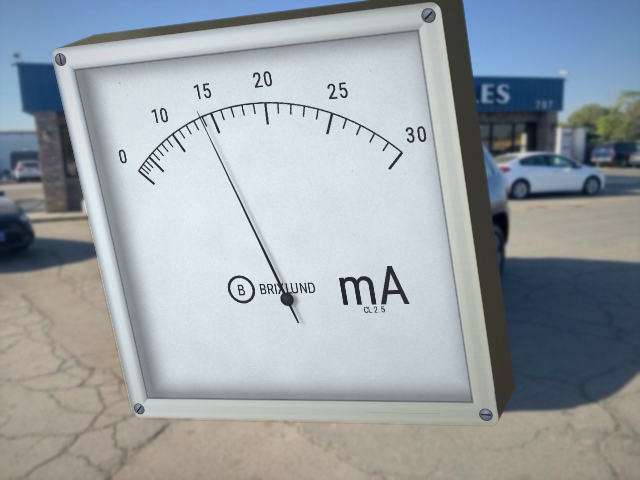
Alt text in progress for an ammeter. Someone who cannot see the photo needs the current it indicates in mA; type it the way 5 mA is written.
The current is 14 mA
